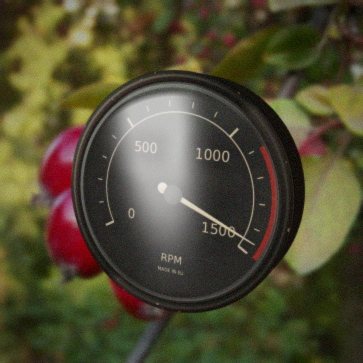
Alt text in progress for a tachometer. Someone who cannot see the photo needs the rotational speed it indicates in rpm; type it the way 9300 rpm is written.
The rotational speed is 1450 rpm
